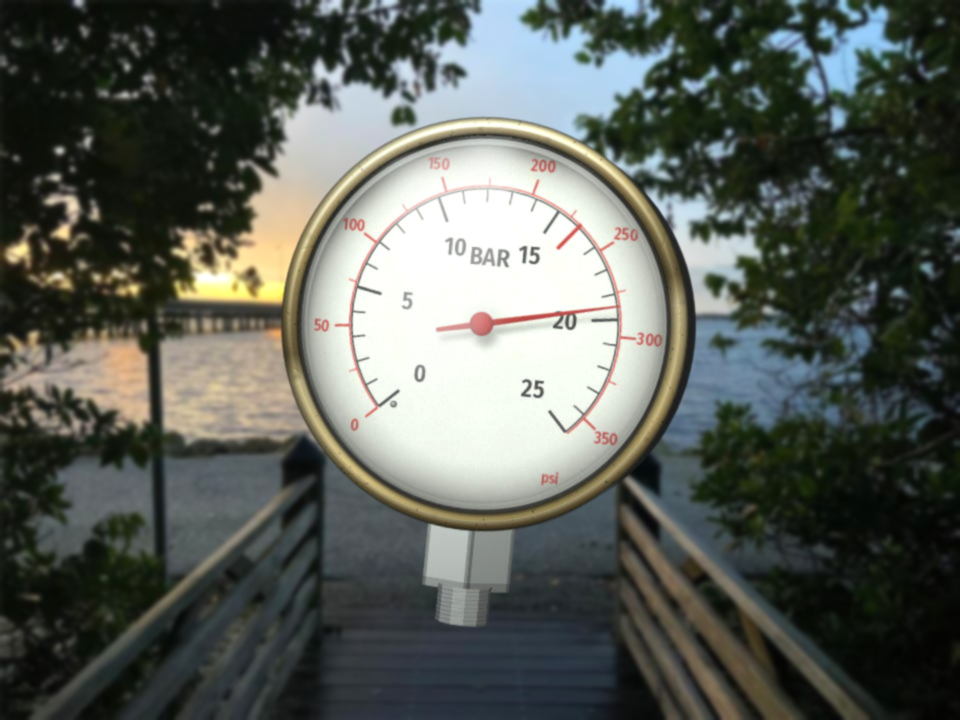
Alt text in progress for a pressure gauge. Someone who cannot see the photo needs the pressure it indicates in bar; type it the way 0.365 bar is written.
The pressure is 19.5 bar
